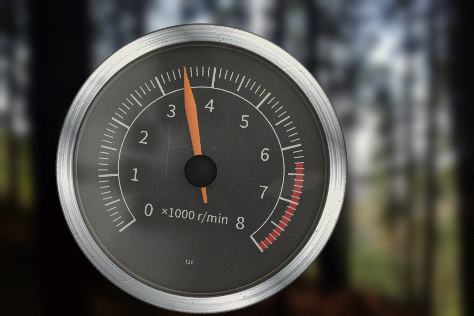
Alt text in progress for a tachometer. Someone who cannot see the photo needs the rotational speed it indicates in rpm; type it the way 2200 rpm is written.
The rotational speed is 3500 rpm
